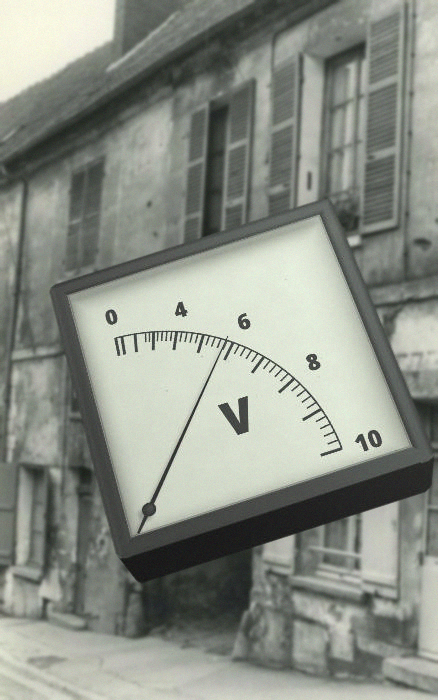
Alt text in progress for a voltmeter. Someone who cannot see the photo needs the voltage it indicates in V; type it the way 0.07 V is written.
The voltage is 5.8 V
